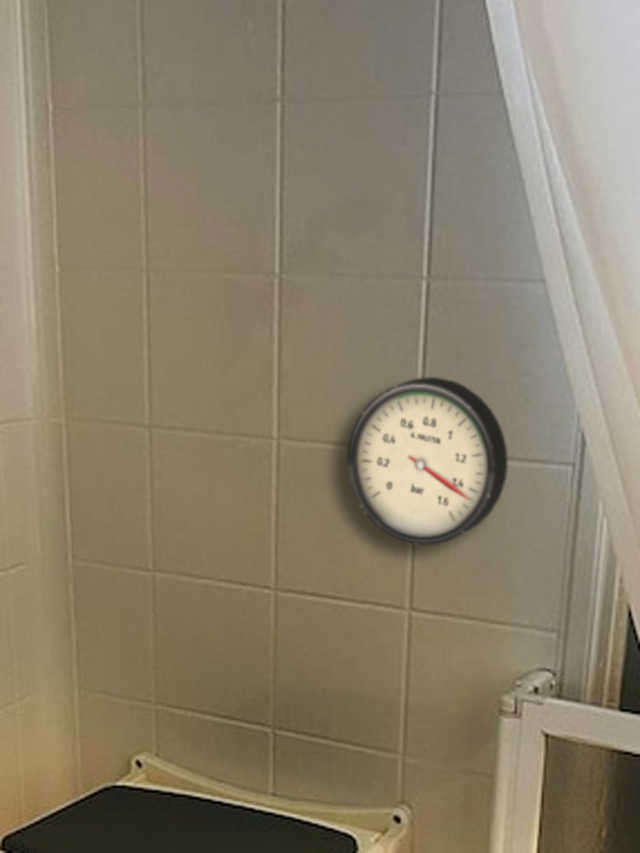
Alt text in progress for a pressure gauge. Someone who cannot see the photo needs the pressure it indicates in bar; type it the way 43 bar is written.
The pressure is 1.45 bar
